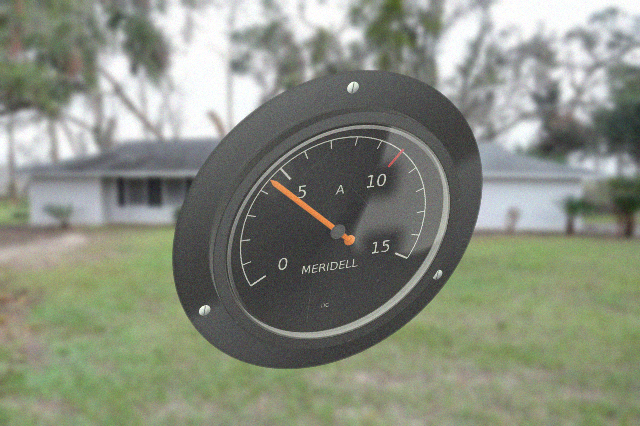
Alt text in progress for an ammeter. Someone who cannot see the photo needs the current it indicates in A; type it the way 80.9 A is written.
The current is 4.5 A
